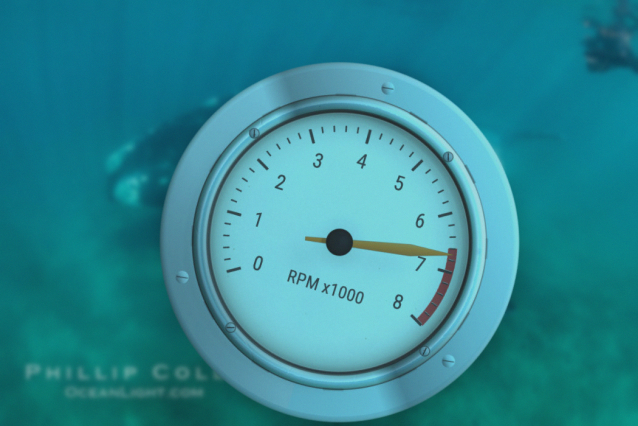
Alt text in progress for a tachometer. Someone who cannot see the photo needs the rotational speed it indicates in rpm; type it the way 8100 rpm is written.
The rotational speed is 6700 rpm
